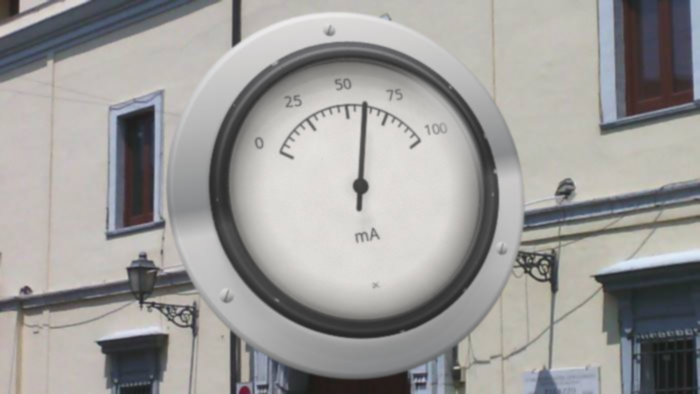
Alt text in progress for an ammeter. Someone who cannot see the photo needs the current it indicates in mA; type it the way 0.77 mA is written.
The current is 60 mA
